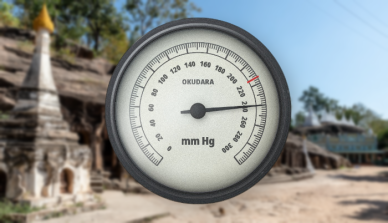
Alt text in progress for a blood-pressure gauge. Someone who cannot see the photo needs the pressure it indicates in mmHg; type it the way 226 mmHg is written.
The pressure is 240 mmHg
